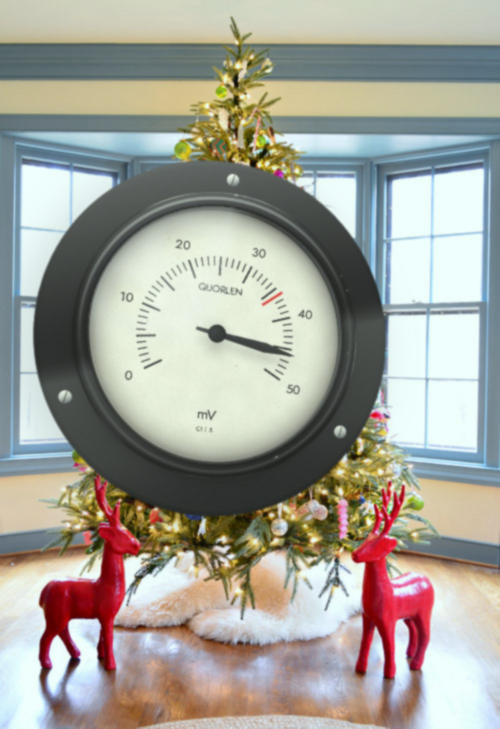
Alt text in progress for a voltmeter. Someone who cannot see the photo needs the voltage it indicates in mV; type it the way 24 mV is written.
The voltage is 46 mV
